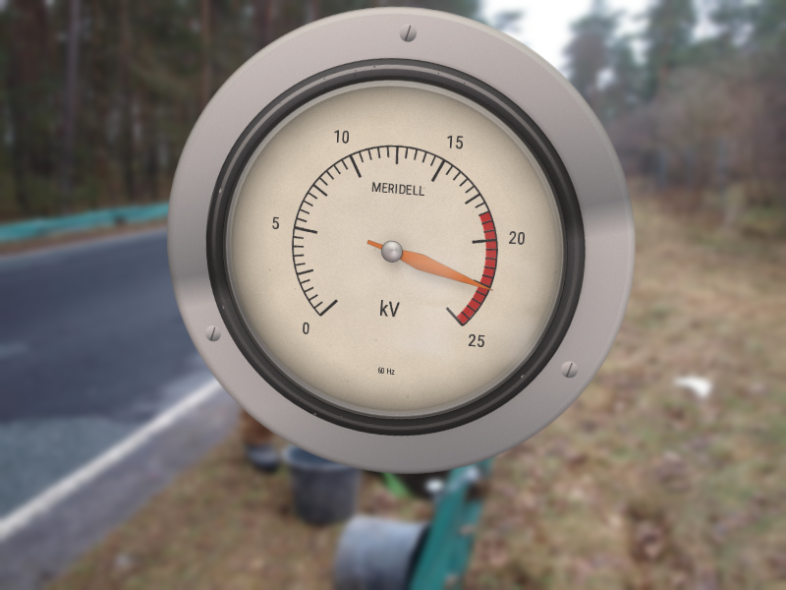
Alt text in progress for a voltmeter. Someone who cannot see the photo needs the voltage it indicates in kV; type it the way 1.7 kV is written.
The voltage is 22.5 kV
